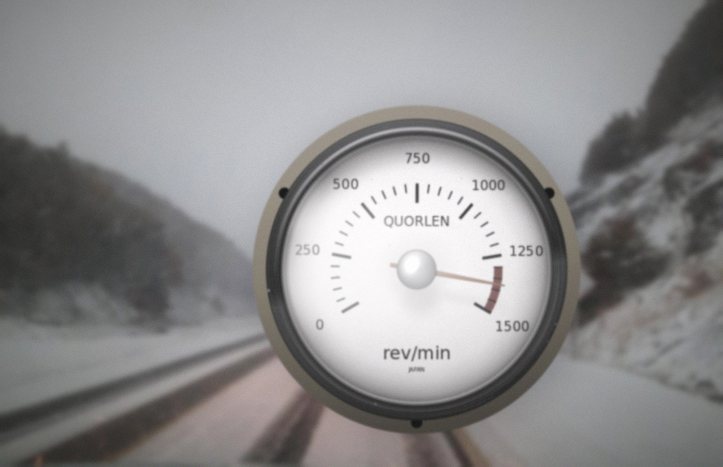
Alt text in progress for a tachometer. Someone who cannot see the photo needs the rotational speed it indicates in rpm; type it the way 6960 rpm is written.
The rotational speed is 1375 rpm
